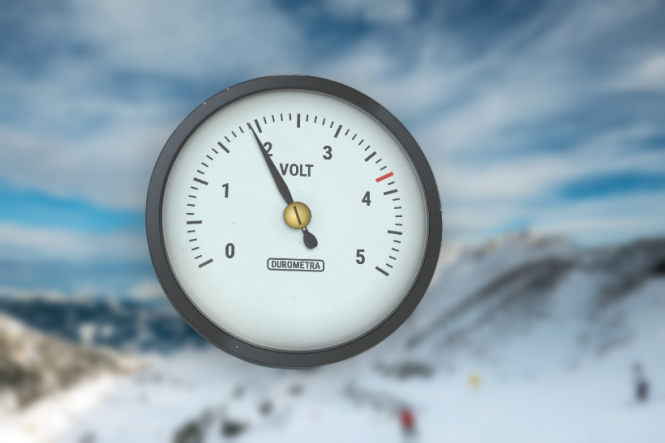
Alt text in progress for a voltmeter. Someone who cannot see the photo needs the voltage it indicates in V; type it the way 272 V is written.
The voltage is 1.9 V
